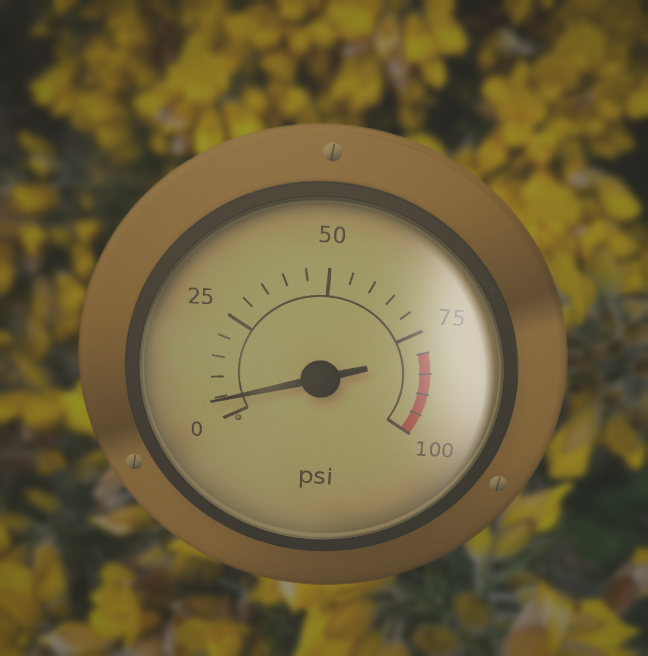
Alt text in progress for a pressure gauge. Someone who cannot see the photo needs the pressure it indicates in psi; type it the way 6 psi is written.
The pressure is 5 psi
